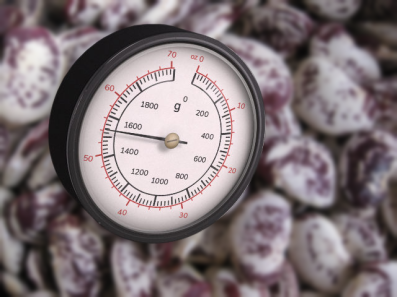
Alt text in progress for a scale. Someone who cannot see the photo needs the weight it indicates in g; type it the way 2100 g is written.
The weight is 1540 g
